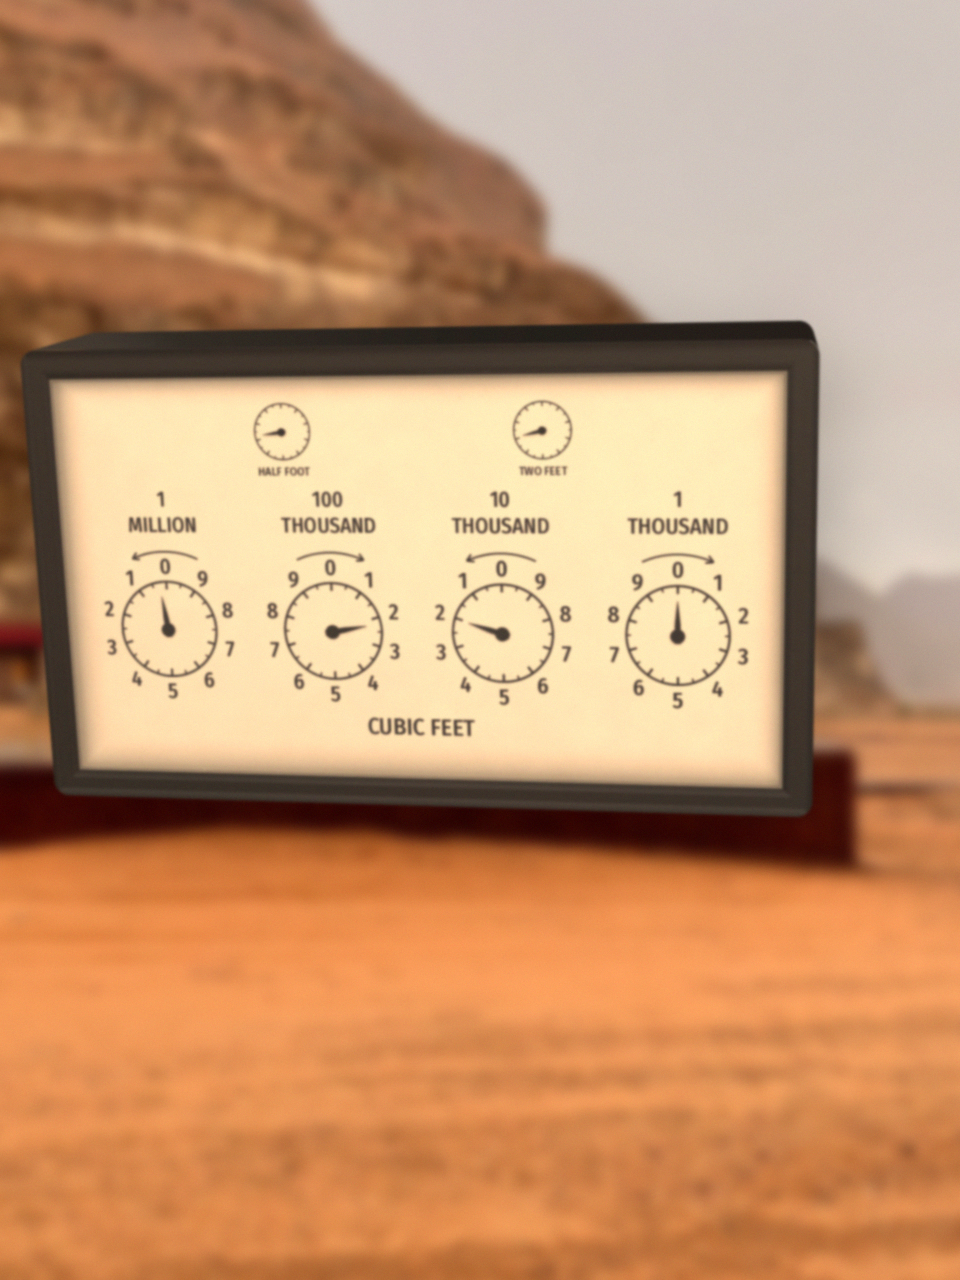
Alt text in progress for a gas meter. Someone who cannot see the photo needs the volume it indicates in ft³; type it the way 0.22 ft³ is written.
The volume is 22000 ft³
